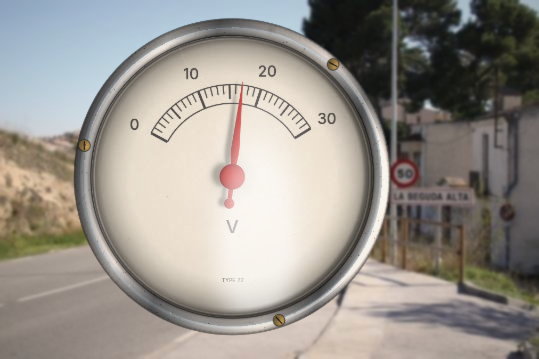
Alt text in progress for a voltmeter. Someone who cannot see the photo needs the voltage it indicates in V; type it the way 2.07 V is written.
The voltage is 17 V
